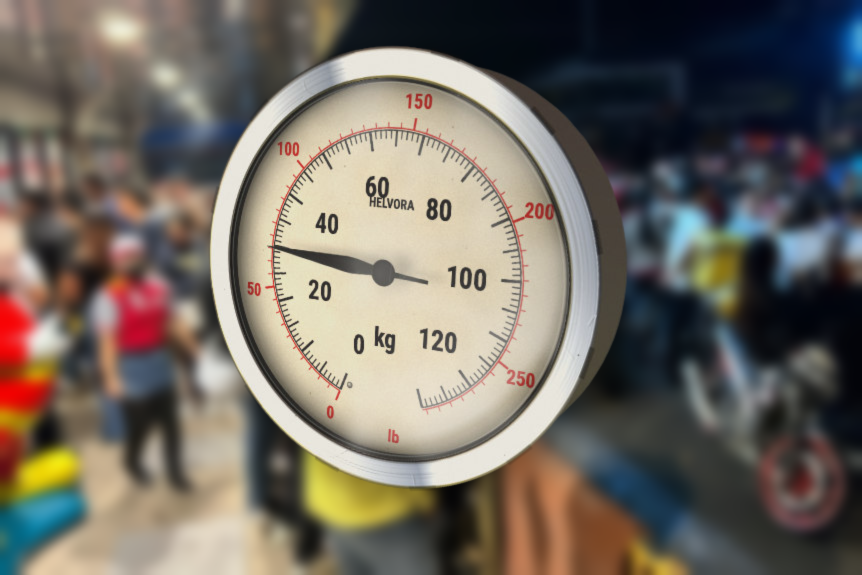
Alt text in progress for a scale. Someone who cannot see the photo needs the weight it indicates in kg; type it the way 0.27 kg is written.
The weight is 30 kg
